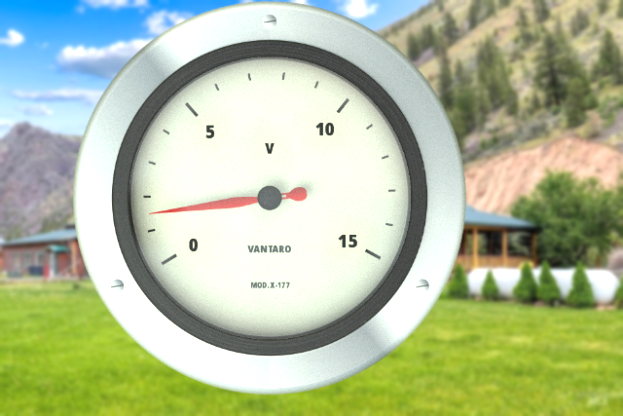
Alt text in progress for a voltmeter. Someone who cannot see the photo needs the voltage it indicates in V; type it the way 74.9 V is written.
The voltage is 1.5 V
